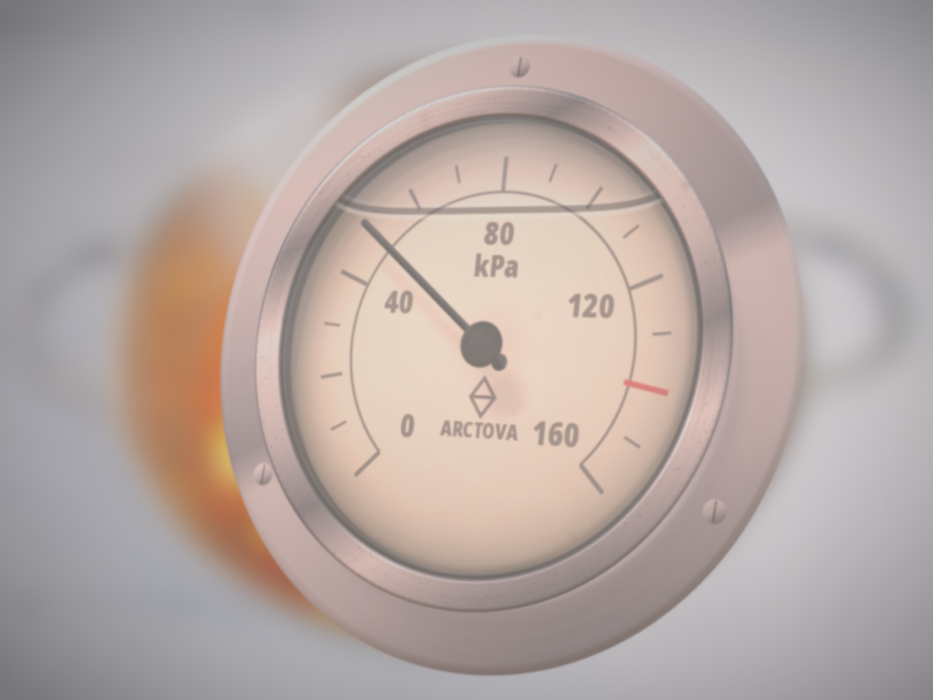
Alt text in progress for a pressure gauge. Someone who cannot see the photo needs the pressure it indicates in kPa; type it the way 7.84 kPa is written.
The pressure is 50 kPa
